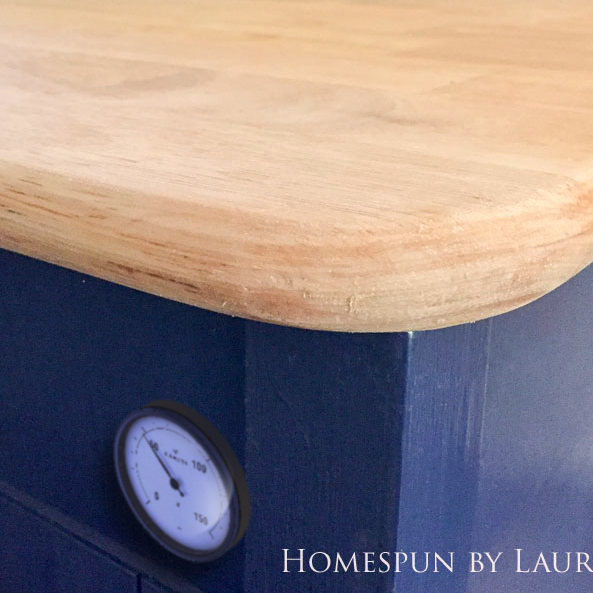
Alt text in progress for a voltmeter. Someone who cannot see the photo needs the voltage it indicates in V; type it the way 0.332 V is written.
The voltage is 50 V
